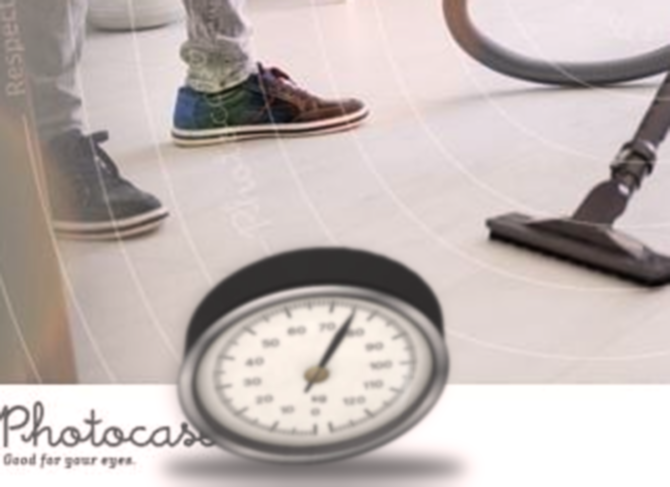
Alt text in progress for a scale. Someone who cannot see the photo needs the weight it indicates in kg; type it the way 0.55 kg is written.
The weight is 75 kg
